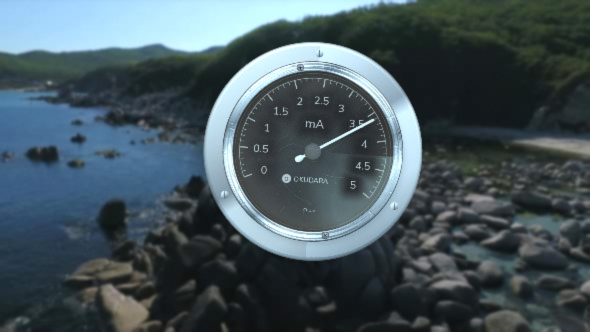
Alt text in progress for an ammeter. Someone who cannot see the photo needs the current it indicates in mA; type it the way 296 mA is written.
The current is 3.6 mA
